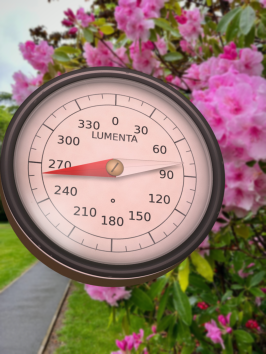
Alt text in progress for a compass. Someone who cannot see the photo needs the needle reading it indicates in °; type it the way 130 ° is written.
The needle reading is 260 °
